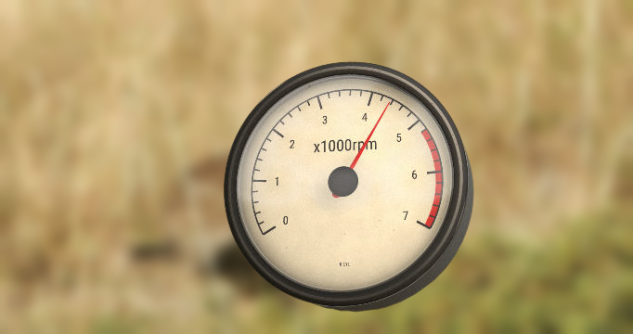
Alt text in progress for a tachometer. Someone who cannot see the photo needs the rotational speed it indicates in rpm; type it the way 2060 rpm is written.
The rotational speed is 4400 rpm
